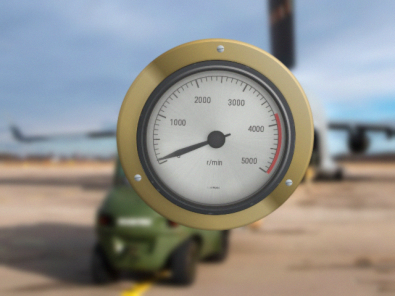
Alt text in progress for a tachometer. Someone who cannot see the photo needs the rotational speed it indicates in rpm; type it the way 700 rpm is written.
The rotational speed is 100 rpm
